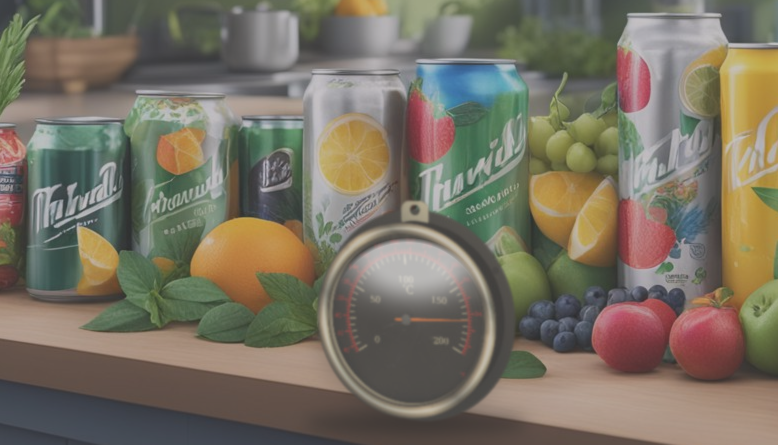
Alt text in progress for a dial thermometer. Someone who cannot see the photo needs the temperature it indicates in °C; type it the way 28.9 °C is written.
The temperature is 175 °C
